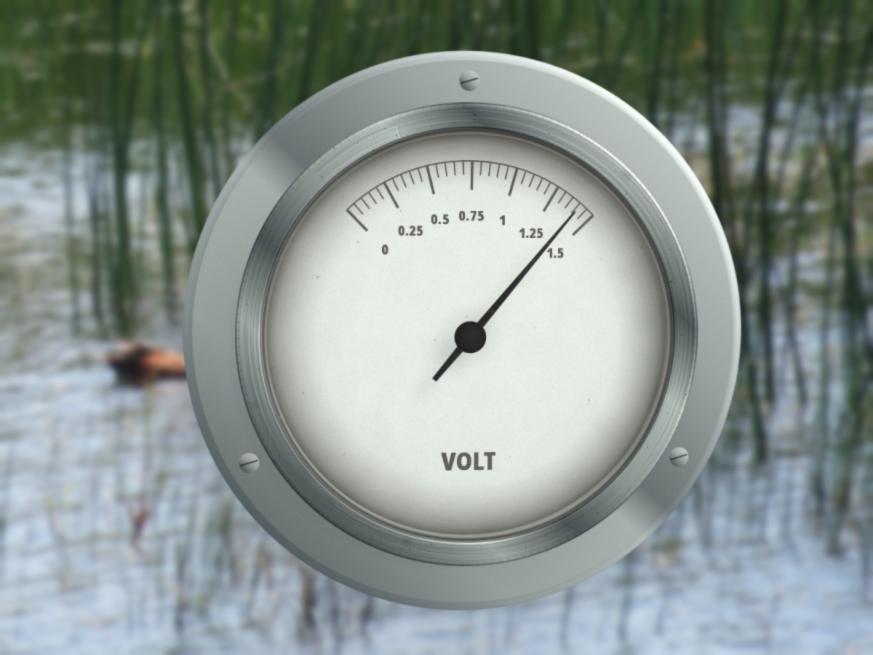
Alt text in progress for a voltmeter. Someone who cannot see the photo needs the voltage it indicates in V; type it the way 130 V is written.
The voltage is 1.4 V
